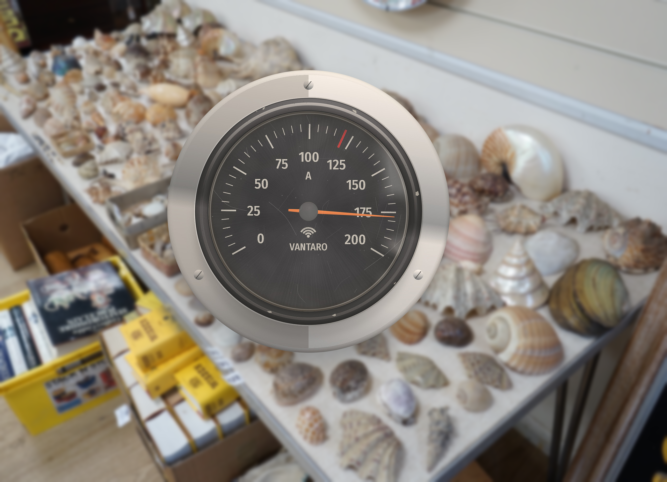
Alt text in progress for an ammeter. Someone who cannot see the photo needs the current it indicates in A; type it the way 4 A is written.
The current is 177.5 A
